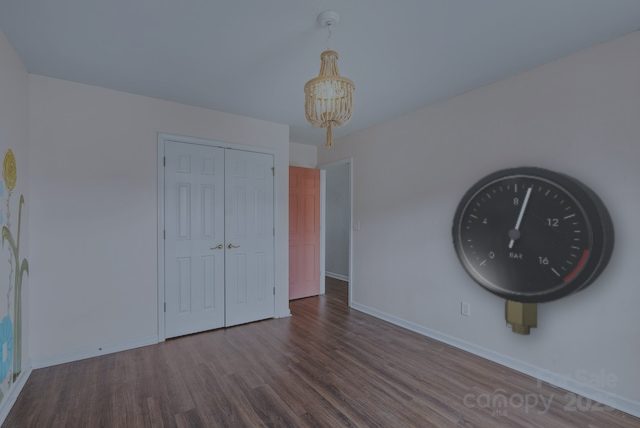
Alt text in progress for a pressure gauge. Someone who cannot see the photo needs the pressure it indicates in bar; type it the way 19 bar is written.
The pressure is 9 bar
